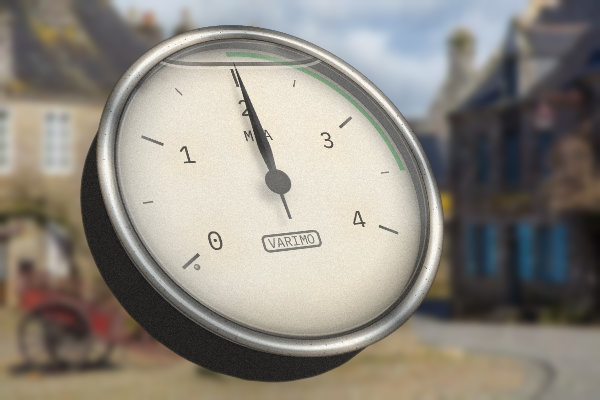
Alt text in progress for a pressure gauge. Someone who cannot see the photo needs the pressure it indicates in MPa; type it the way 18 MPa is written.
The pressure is 2 MPa
